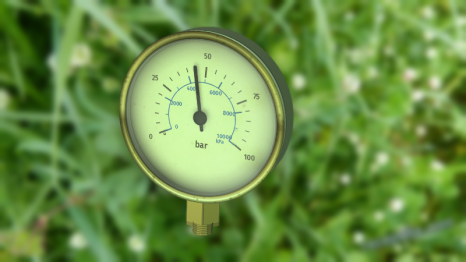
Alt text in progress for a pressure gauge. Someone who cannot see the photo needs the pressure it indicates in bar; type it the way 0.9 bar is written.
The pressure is 45 bar
